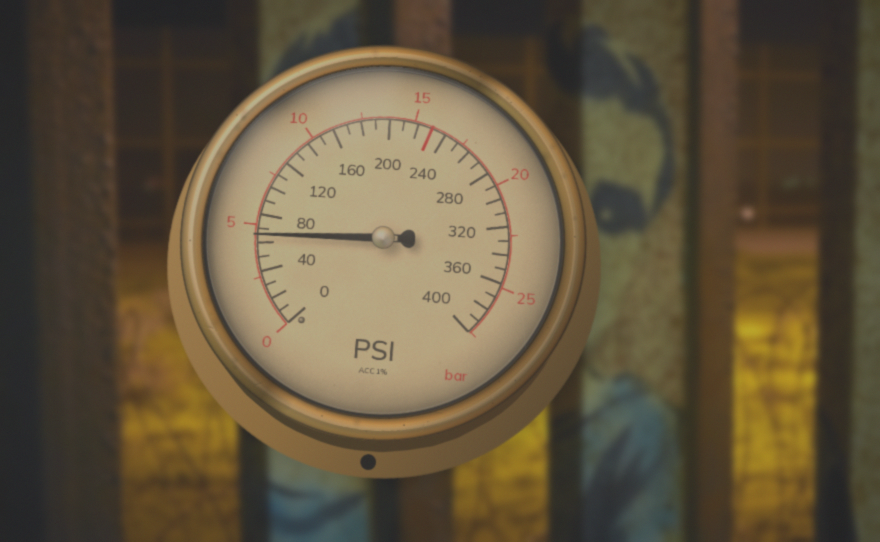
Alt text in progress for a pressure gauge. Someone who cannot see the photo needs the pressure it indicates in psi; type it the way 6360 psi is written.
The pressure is 65 psi
